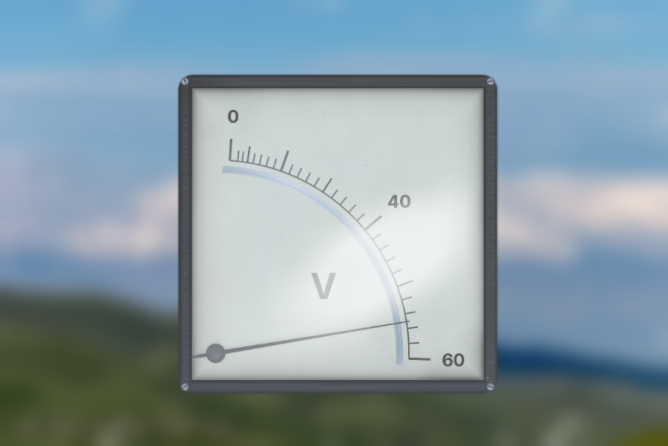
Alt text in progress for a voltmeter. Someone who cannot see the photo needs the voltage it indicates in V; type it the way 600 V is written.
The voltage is 55 V
